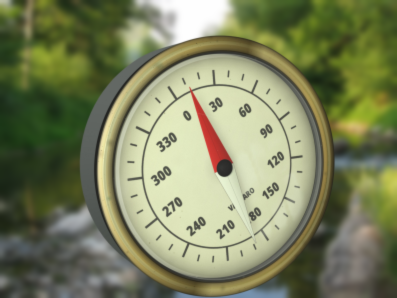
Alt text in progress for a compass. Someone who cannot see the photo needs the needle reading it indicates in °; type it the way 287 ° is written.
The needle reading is 10 °
